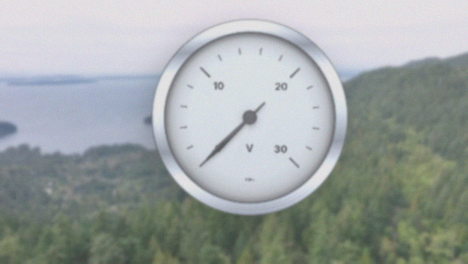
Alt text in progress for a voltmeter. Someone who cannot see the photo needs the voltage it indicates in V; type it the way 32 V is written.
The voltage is 0 V
